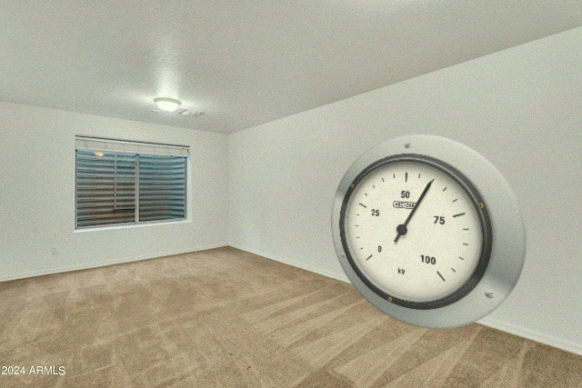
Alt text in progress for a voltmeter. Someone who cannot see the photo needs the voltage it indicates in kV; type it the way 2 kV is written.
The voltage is 60 kV
